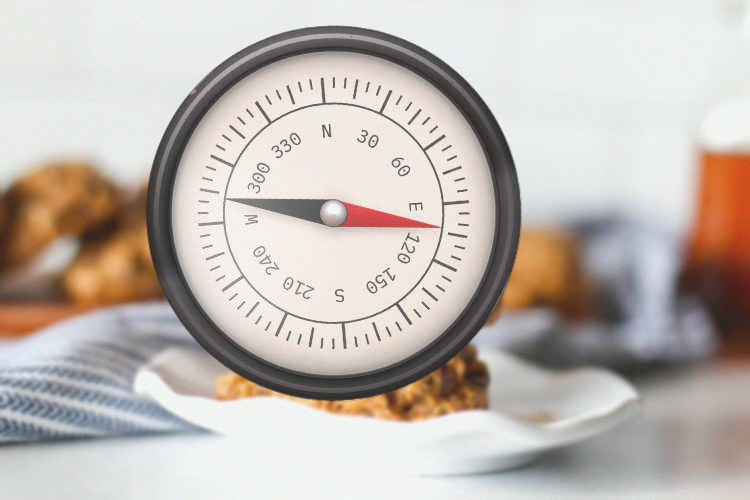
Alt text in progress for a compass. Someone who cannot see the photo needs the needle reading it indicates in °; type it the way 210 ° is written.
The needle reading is 102.5 °
